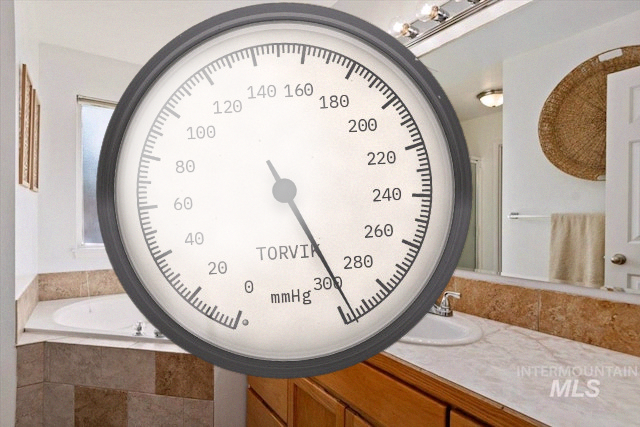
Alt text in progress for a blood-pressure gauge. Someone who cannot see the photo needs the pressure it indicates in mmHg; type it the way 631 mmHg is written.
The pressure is 296 mmHg
